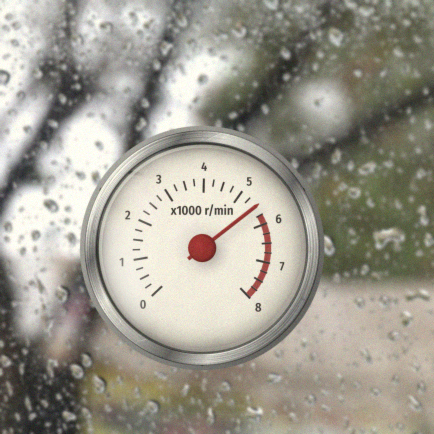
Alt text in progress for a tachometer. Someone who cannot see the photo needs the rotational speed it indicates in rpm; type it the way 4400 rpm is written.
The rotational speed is 5500 rpm
